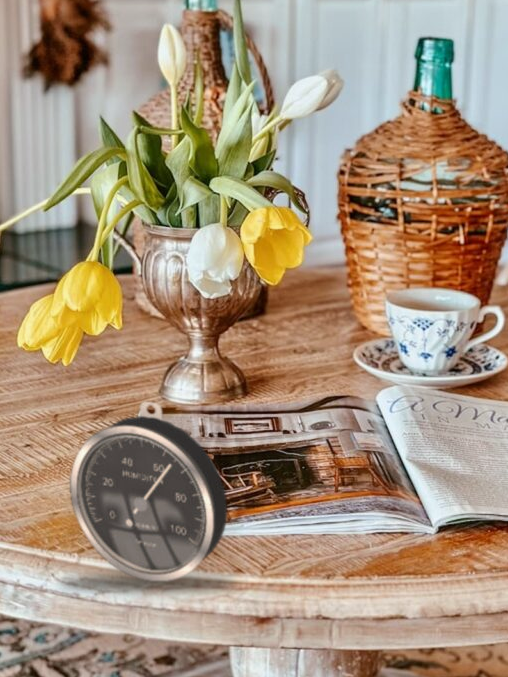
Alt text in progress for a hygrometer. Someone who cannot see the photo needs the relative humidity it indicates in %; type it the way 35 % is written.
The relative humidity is 65 %
